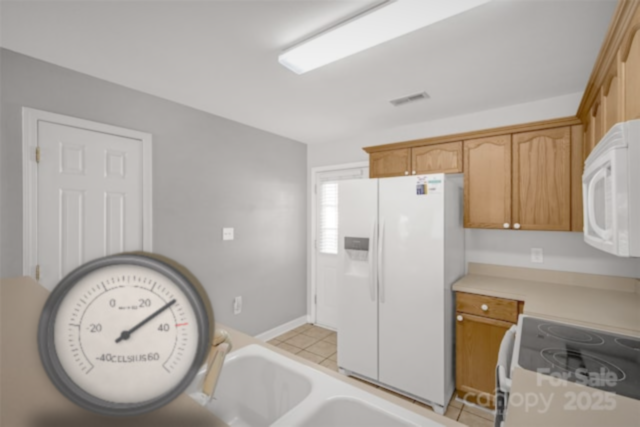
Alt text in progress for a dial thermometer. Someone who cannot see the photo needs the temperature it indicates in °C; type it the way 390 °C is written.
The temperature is 30 °C
